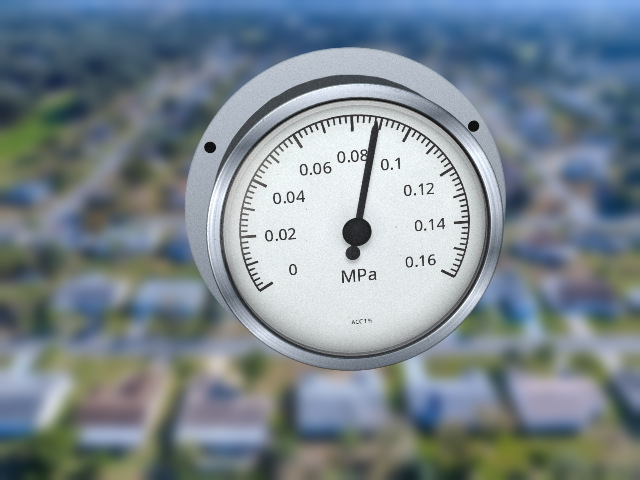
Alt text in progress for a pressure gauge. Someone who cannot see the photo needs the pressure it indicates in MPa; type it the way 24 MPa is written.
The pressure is 0.088 MPa
